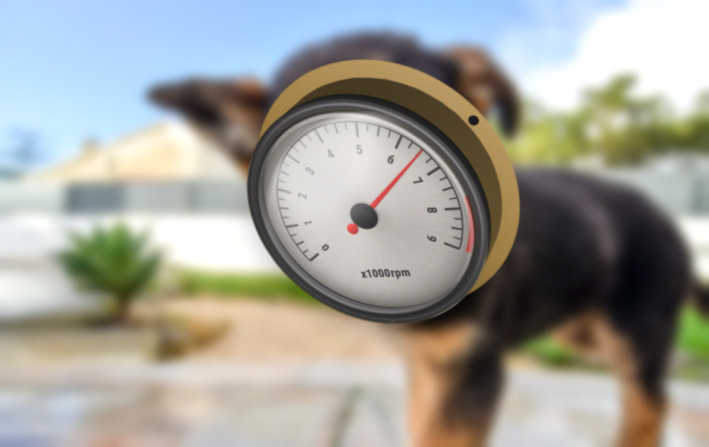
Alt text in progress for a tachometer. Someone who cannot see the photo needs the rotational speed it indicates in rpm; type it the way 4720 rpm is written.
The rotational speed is 6500 rpm
